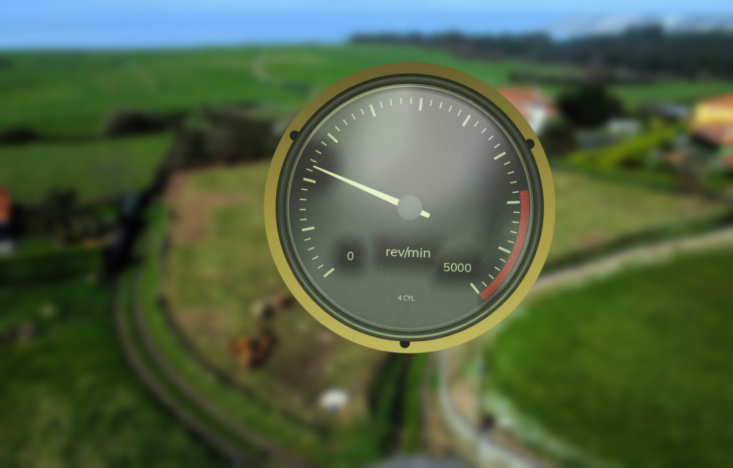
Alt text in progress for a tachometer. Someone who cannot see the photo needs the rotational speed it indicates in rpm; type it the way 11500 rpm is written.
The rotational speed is 1150 rpm
